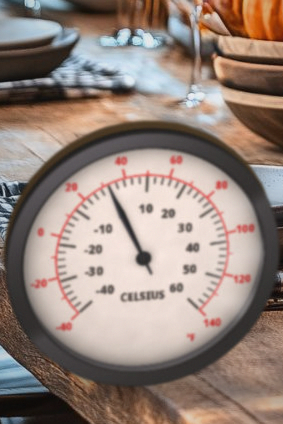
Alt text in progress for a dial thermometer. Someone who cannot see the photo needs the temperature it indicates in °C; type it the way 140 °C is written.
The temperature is 0 °C
